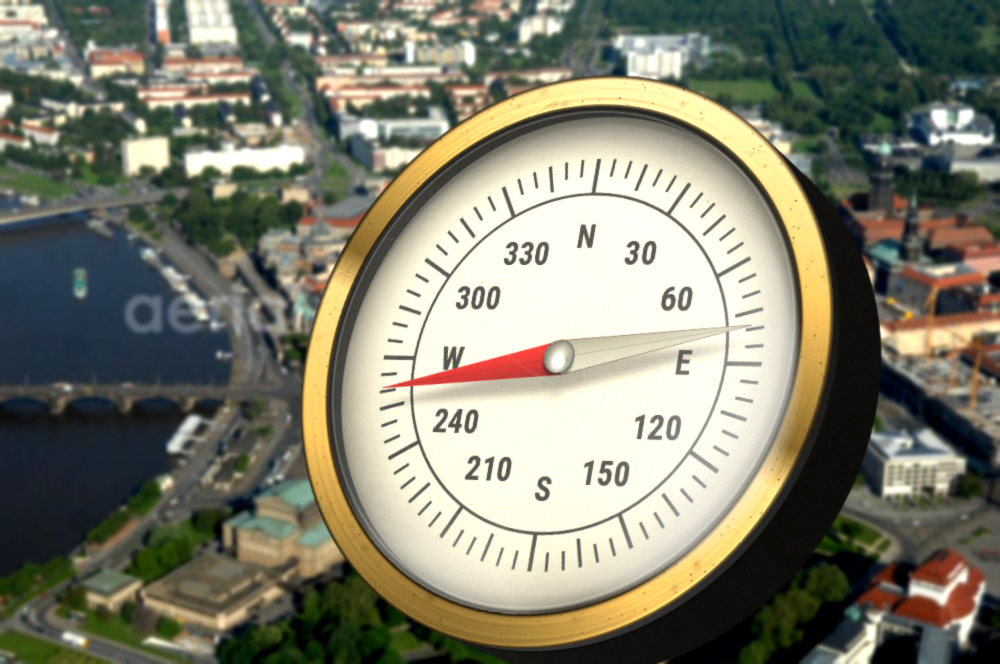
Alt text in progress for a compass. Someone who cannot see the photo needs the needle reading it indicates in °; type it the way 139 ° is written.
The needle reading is 260 °
